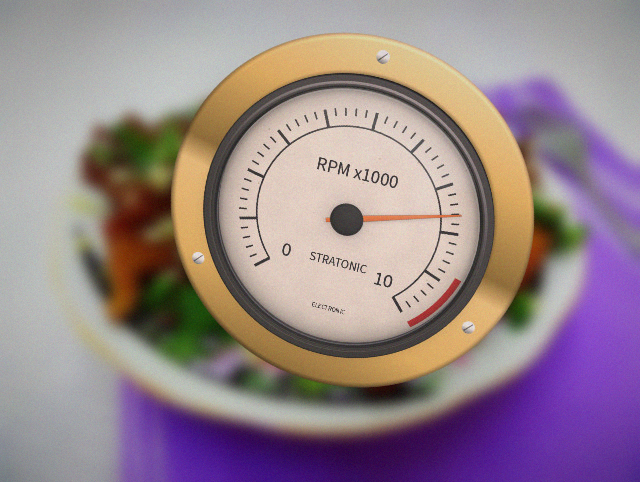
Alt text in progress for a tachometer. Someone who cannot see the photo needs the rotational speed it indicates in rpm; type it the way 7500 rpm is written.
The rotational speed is 7600 rpm
